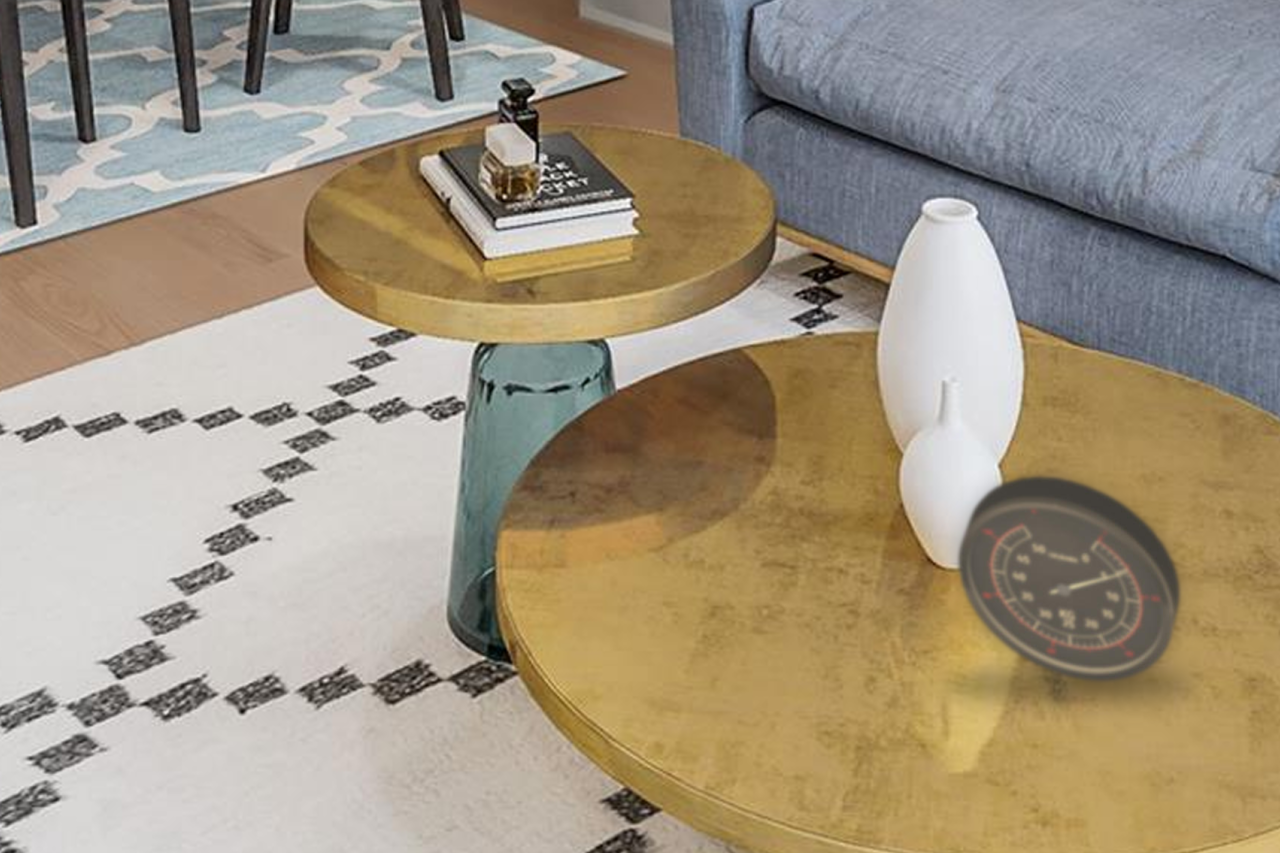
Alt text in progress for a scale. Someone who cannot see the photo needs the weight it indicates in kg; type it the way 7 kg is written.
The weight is 5 kg
